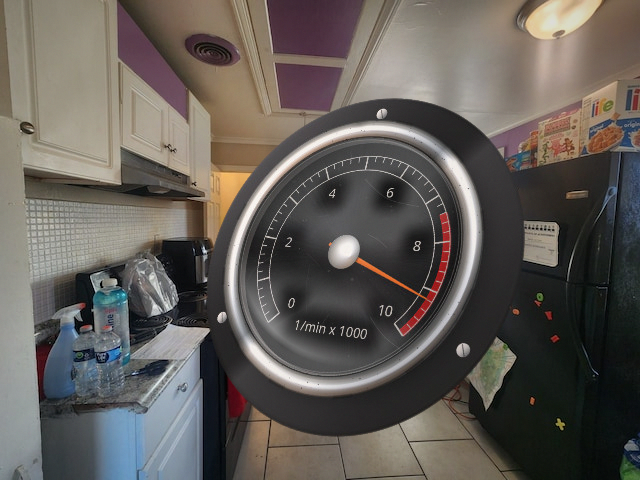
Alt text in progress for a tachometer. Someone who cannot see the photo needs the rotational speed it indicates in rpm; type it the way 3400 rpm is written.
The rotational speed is 9200 rpm
